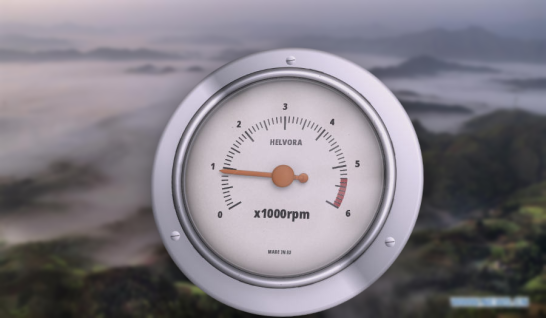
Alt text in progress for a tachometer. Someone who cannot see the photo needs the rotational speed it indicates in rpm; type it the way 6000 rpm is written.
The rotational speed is 900 rpm
